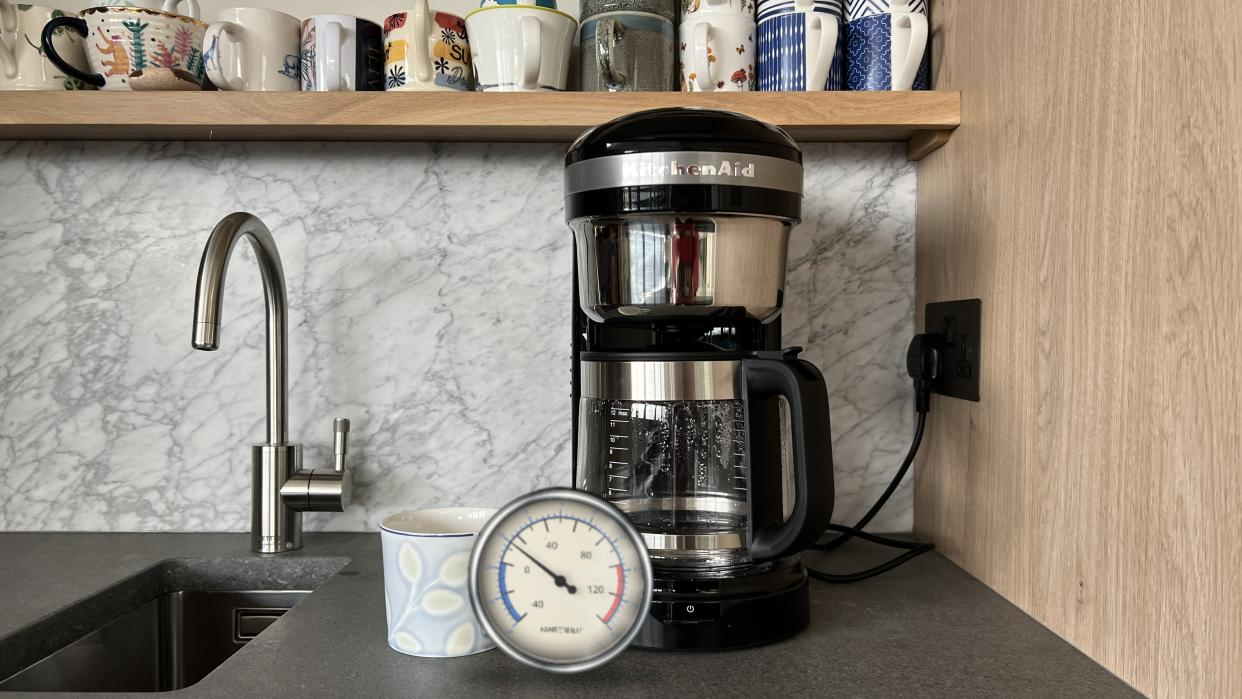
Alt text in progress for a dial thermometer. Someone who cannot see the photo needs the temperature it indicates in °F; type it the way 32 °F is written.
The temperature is 15 °F
